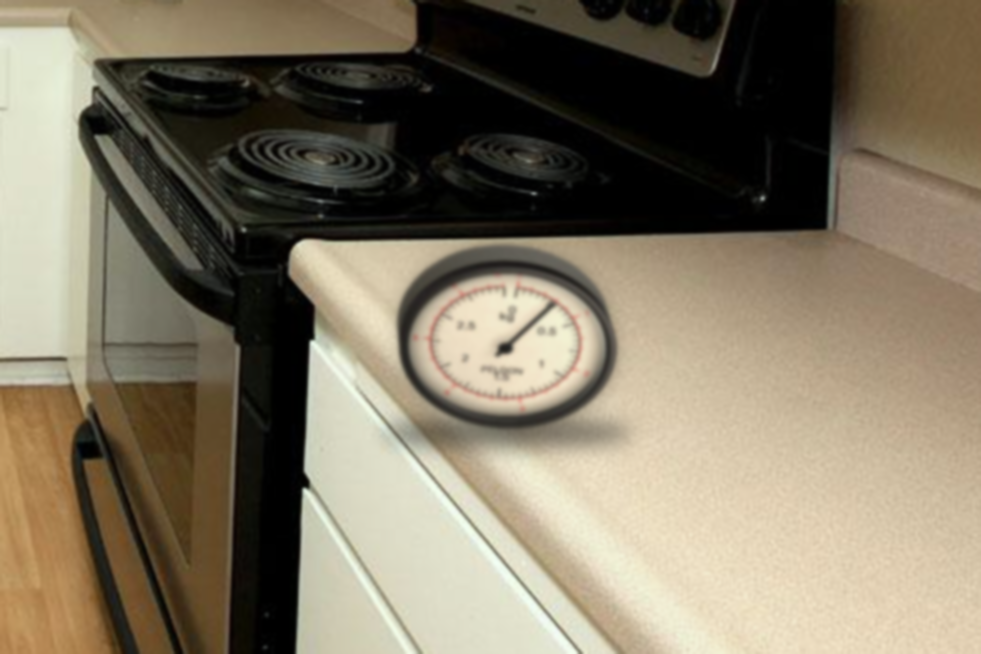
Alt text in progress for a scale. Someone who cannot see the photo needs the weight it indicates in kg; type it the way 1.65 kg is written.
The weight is 0.25 kg
